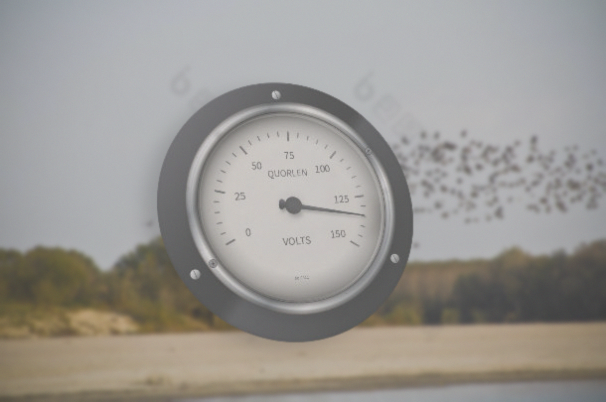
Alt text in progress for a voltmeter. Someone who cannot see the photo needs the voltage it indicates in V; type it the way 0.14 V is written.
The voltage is 135 V
